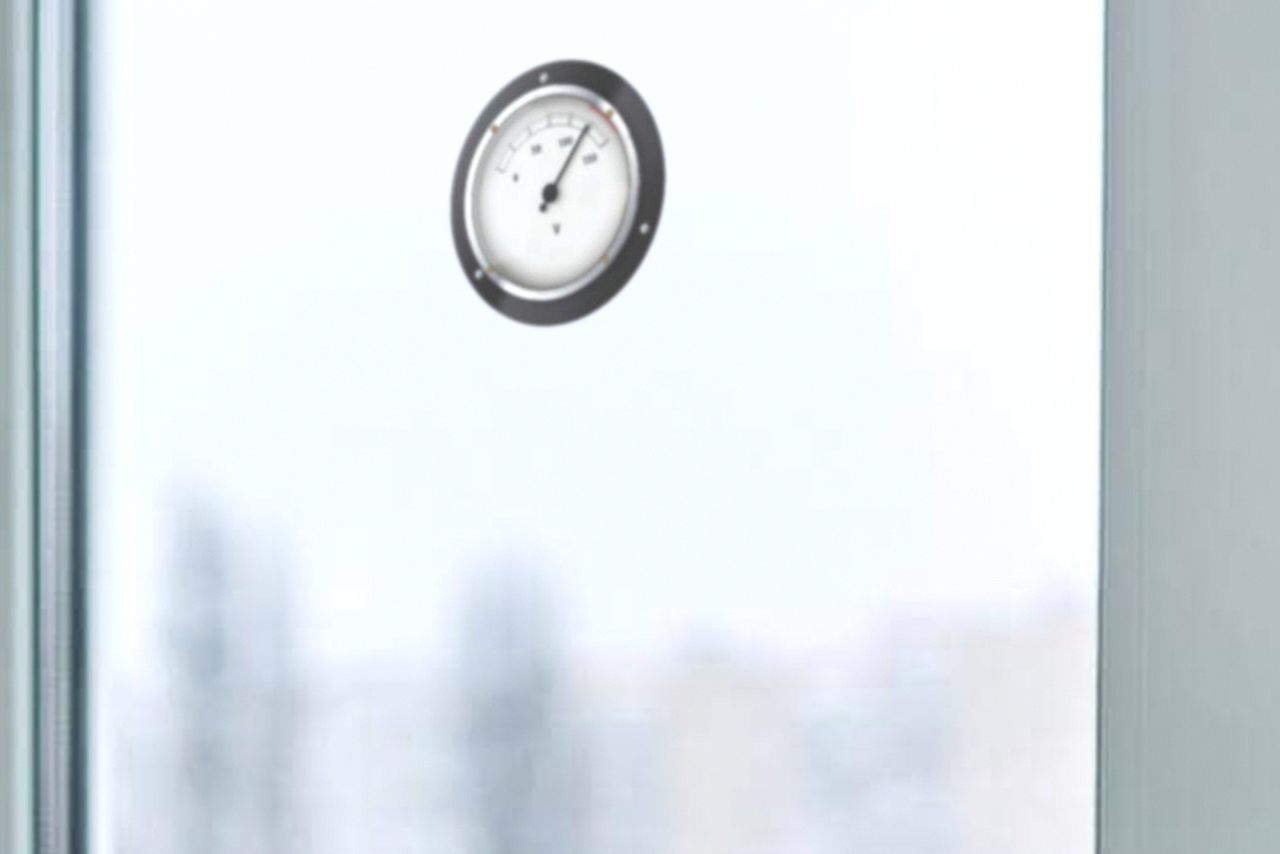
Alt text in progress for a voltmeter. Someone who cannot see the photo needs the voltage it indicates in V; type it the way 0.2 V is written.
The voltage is 125 V
